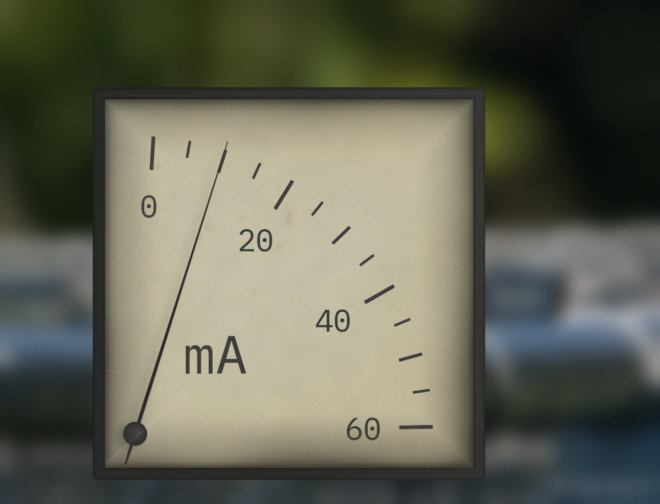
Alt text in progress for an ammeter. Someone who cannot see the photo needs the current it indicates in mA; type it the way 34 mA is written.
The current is 10 mA
